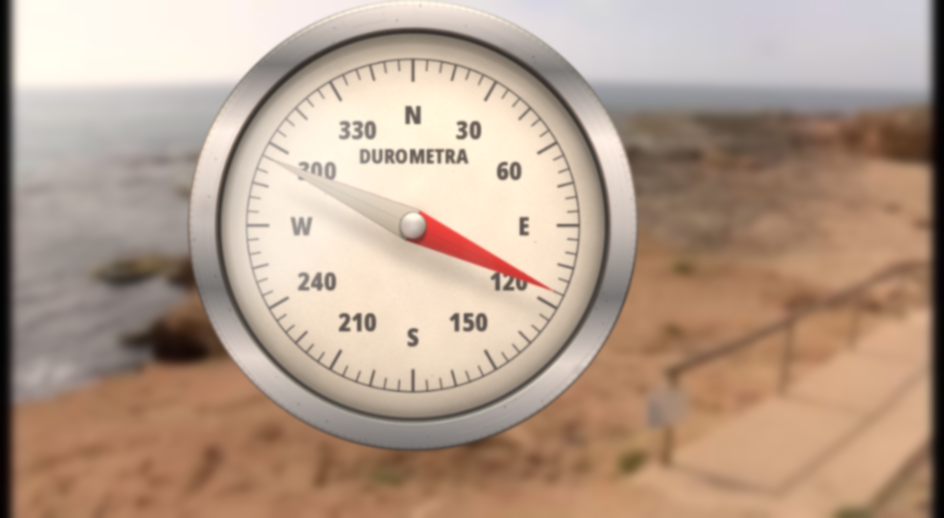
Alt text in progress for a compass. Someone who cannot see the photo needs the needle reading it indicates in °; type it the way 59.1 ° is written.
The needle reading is 115 °
